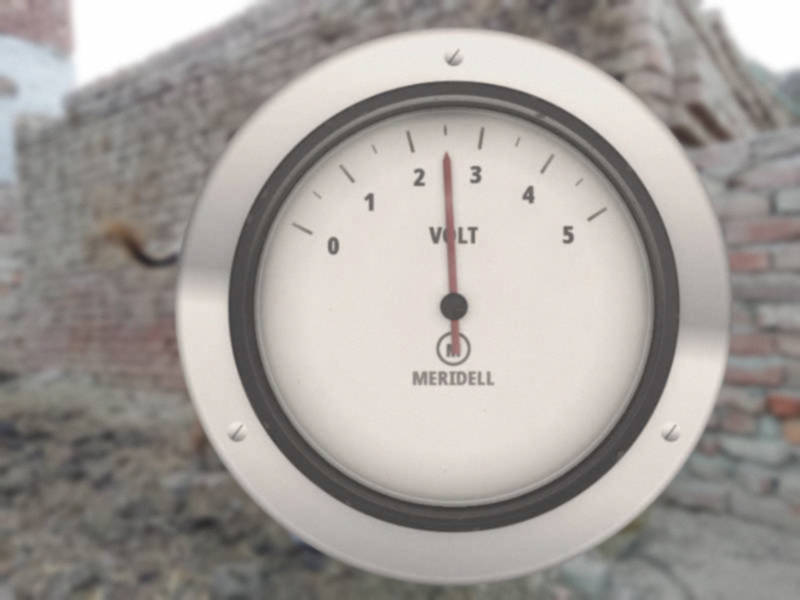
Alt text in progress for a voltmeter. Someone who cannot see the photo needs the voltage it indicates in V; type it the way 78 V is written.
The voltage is 2.5 V
